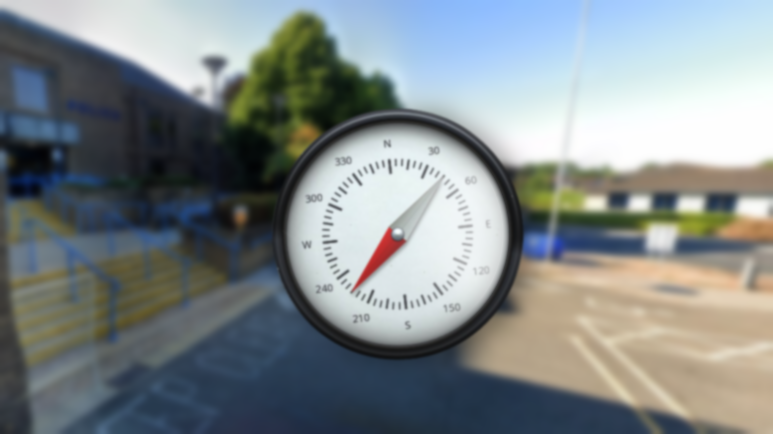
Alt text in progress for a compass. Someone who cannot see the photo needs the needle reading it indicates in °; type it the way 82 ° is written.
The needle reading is 225 °
